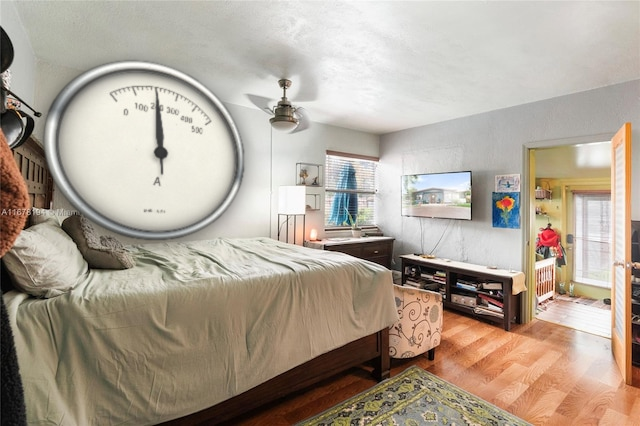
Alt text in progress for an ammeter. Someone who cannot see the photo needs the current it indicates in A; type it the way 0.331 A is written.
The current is 200 A
